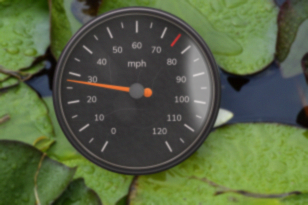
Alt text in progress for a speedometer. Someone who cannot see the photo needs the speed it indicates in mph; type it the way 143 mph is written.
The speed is 27.5 mph
